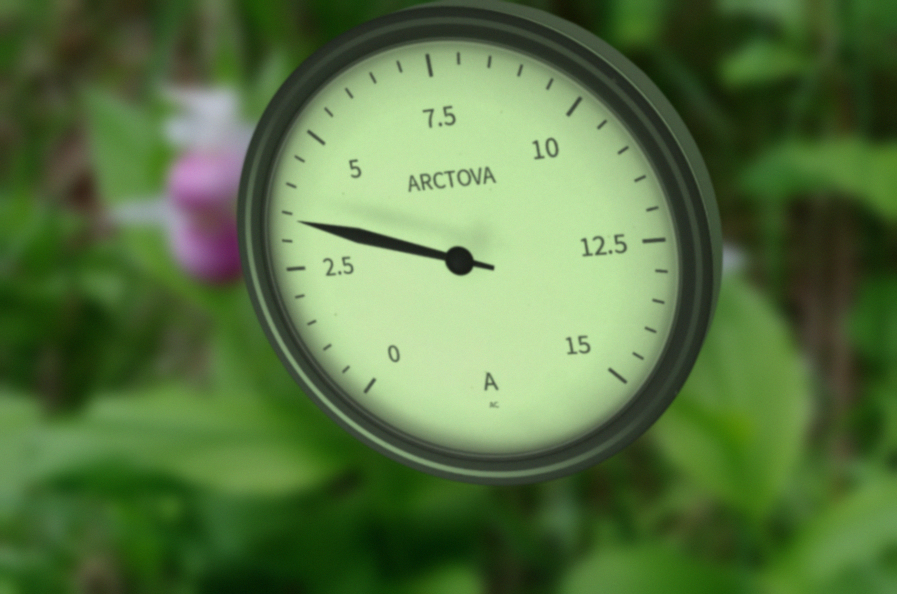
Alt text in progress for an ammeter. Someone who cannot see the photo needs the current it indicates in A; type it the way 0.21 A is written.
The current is 3.5 A
